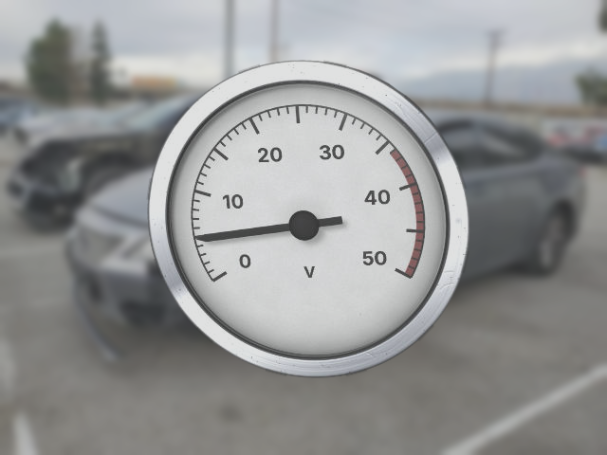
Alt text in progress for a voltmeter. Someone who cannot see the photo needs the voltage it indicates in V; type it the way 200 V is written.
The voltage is 5 V
